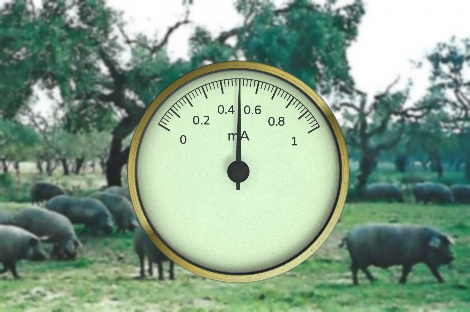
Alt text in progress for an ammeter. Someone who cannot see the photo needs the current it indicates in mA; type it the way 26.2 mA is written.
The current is 0.5 mA
